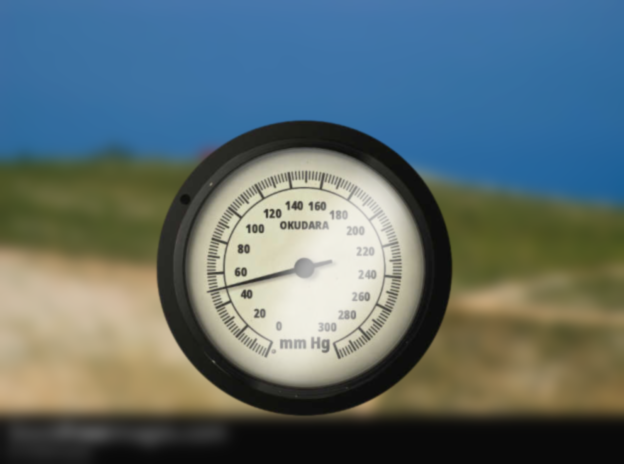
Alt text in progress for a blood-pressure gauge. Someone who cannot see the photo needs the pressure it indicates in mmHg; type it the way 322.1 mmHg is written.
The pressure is 50 mmHg
